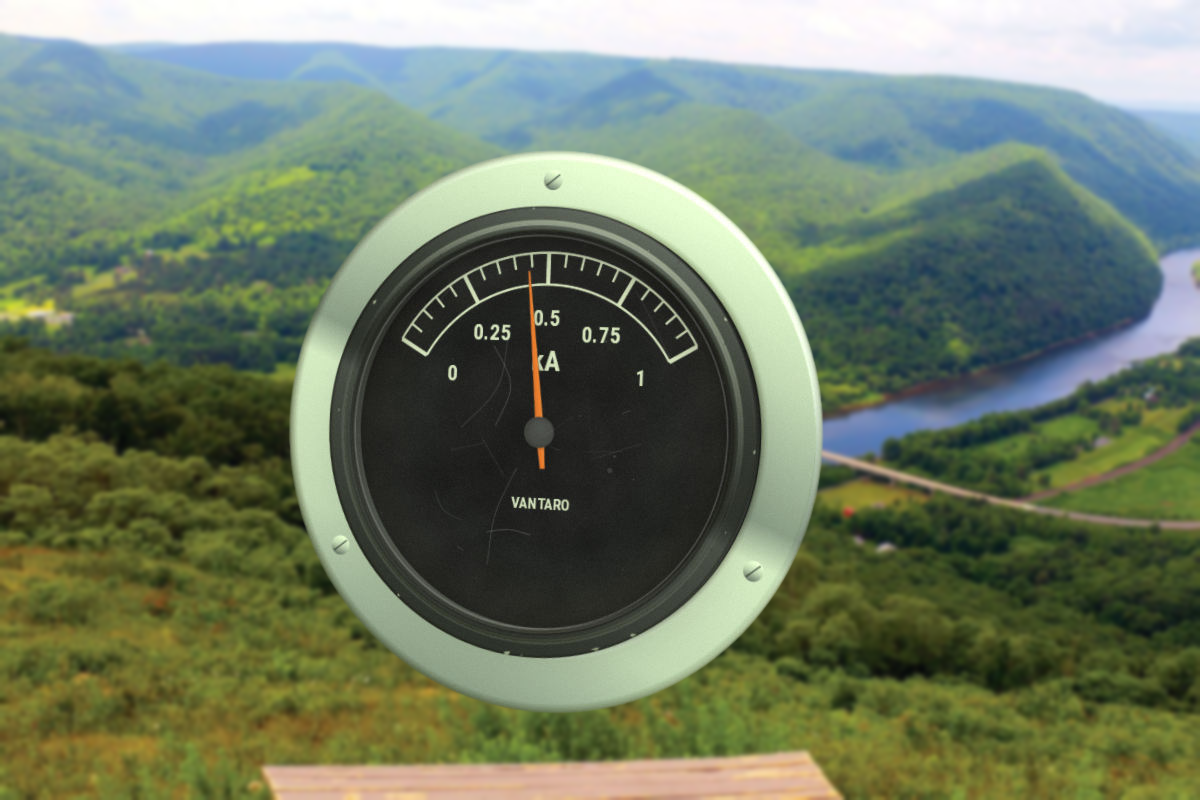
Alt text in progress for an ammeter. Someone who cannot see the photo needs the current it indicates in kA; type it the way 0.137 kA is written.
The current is 0.45 kA
